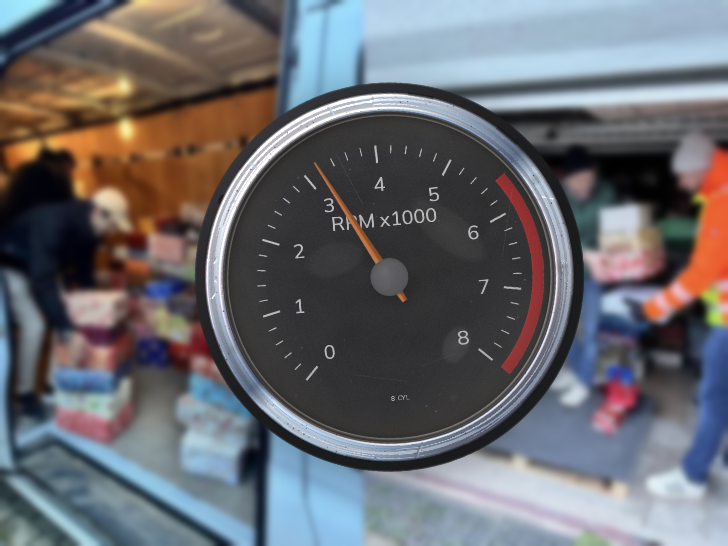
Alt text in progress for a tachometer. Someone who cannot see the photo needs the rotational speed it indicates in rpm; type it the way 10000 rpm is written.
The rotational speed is 3200 rpm
